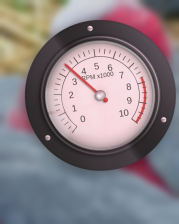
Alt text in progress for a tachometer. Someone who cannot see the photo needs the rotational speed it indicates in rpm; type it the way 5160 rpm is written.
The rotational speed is 3500 rpm
